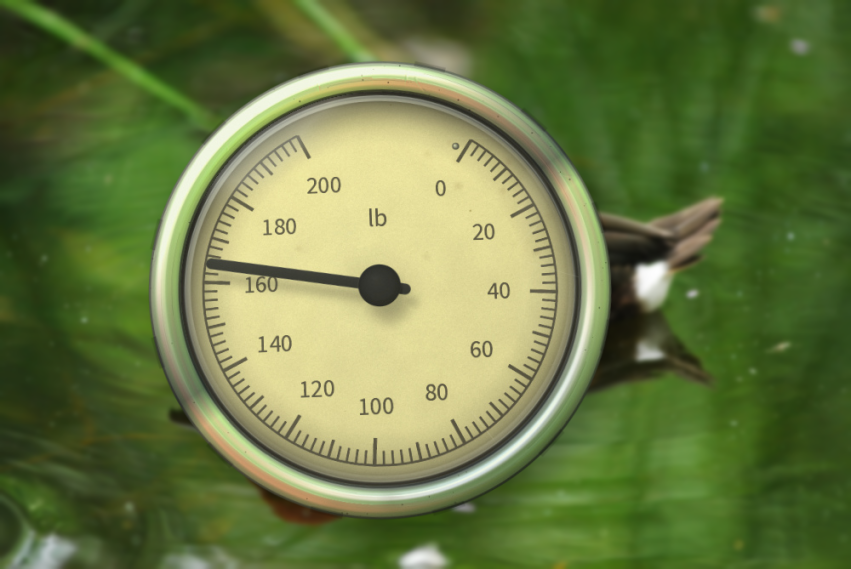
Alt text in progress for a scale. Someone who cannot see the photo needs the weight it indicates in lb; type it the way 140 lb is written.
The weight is 164 lb
